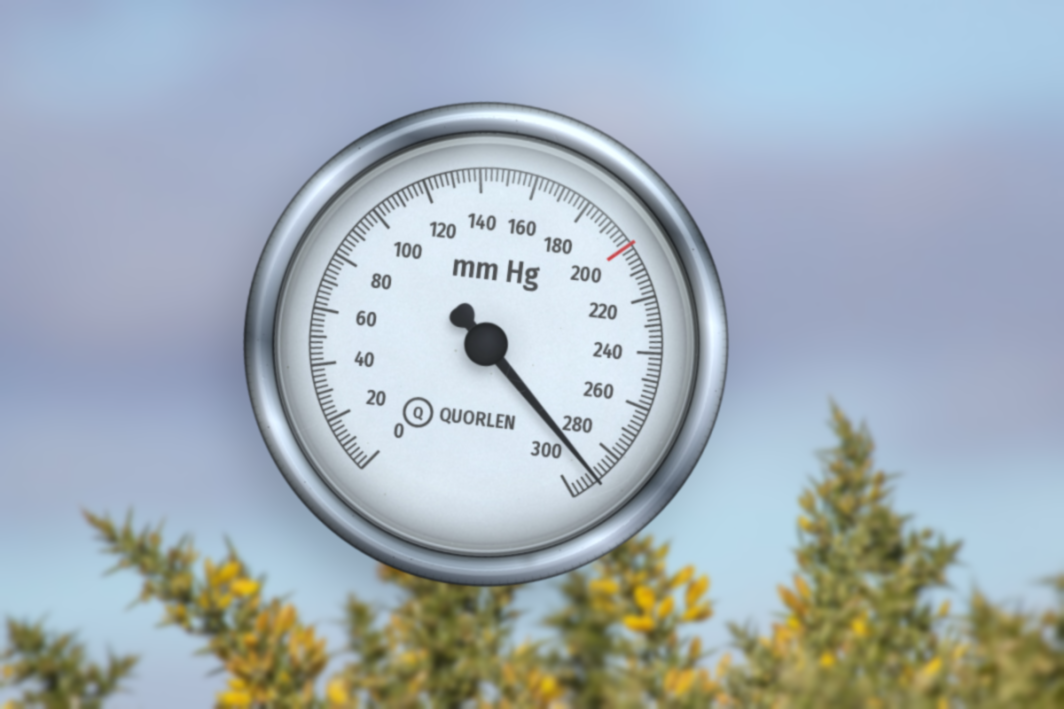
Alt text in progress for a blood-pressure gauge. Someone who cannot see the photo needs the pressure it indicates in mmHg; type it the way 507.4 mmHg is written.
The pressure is 290 mmHg
